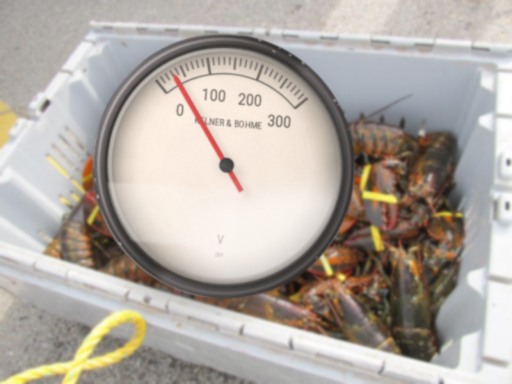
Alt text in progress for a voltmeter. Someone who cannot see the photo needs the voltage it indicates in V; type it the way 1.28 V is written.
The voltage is 30 V
